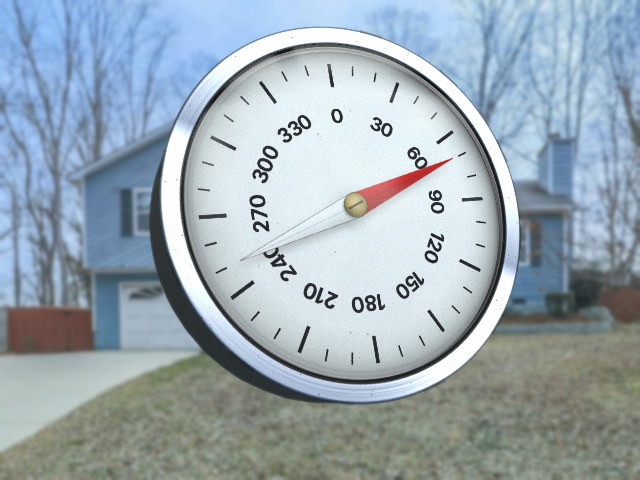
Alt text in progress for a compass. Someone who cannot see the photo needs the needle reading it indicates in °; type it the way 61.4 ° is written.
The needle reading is 70 °
